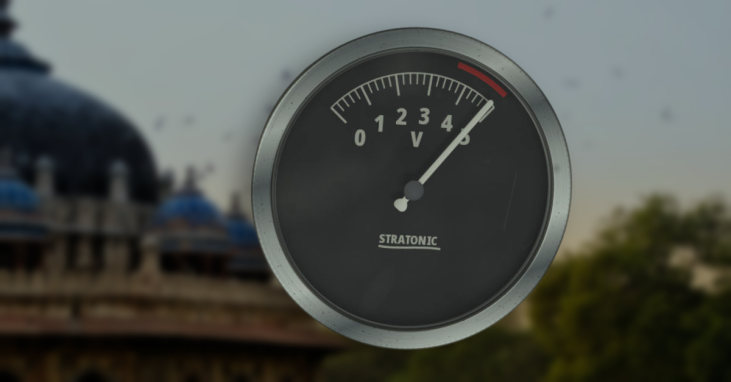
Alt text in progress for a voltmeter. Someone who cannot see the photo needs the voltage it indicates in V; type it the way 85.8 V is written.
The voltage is 4.8 V
